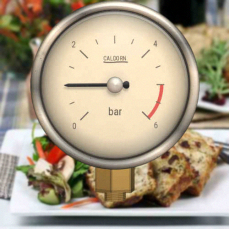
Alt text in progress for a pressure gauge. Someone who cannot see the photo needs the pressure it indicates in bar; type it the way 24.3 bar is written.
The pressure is 1 bar
